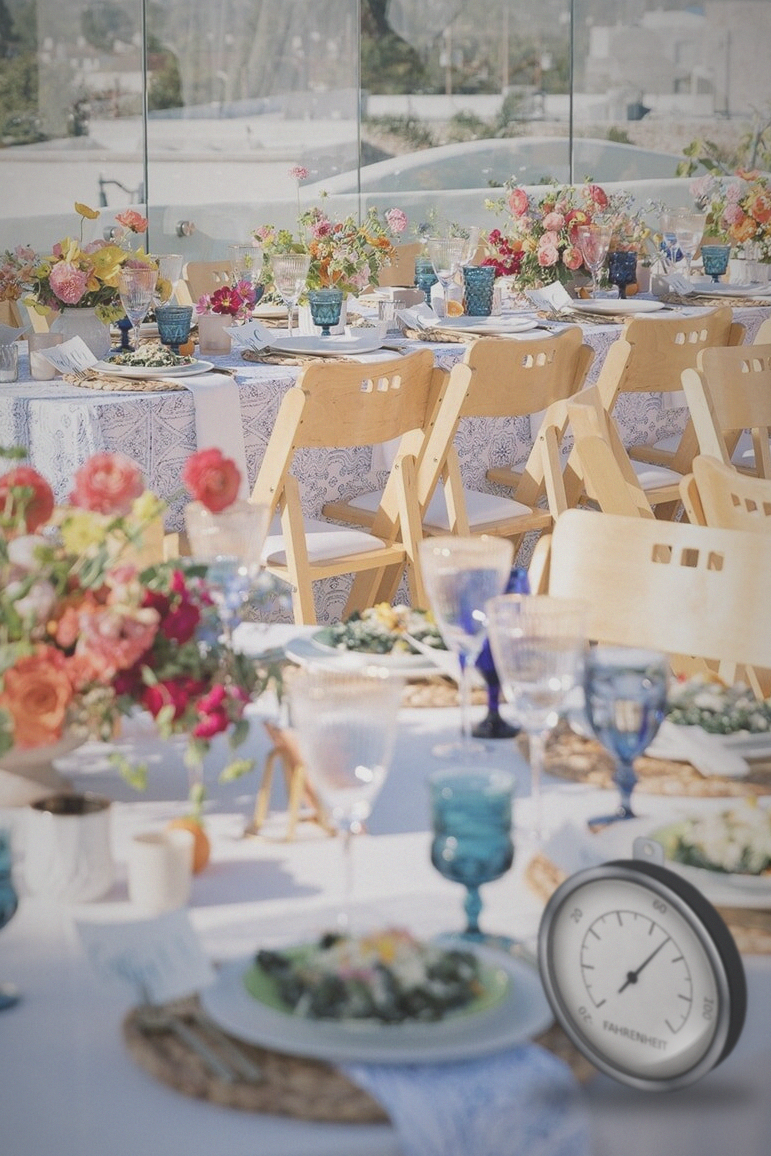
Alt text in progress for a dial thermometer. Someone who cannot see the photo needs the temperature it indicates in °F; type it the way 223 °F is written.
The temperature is 70 °F
